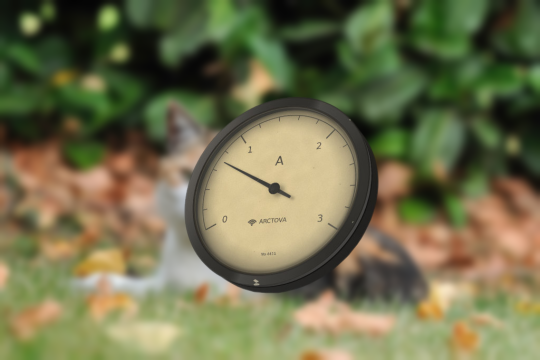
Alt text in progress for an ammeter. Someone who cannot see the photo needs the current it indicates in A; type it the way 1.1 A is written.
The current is 0.7 A
